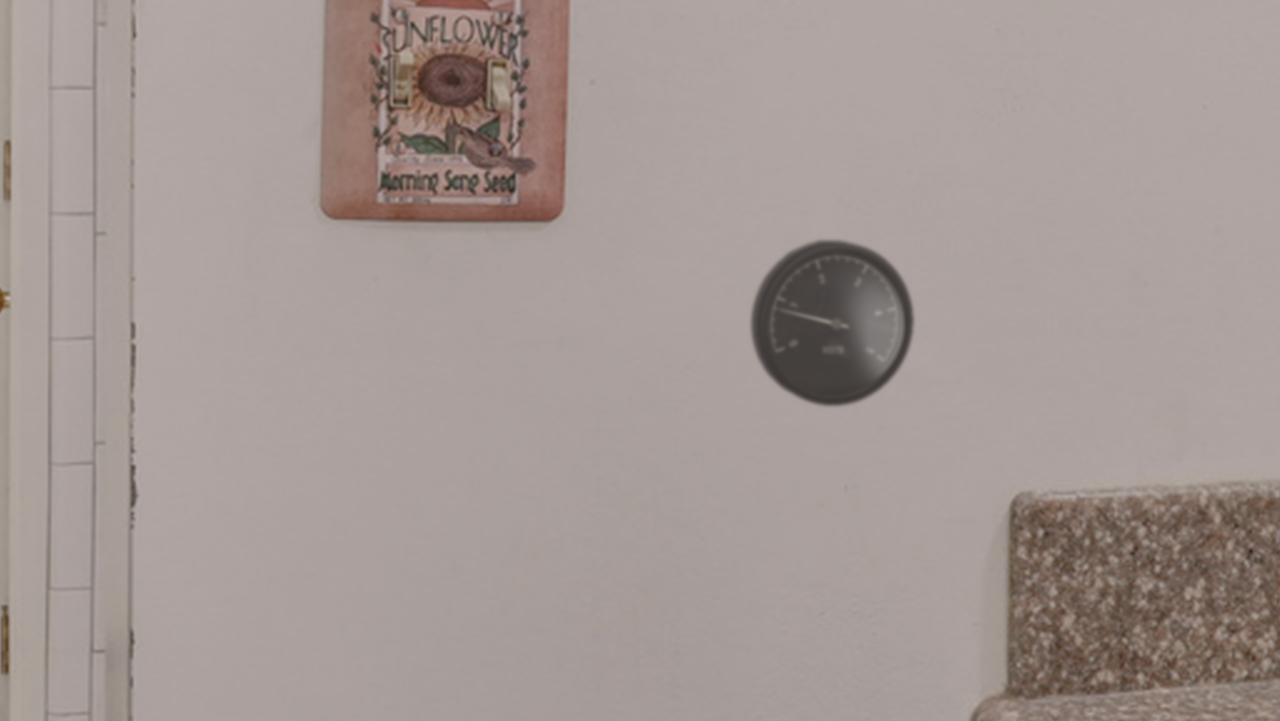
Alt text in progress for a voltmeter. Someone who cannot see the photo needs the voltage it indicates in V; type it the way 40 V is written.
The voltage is 0.8 V
